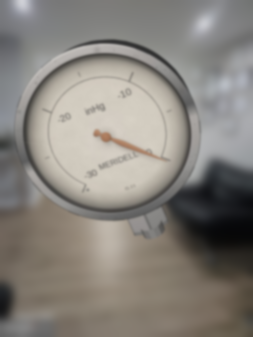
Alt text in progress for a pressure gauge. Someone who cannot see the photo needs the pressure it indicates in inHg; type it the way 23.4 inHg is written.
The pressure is 0 inHg
